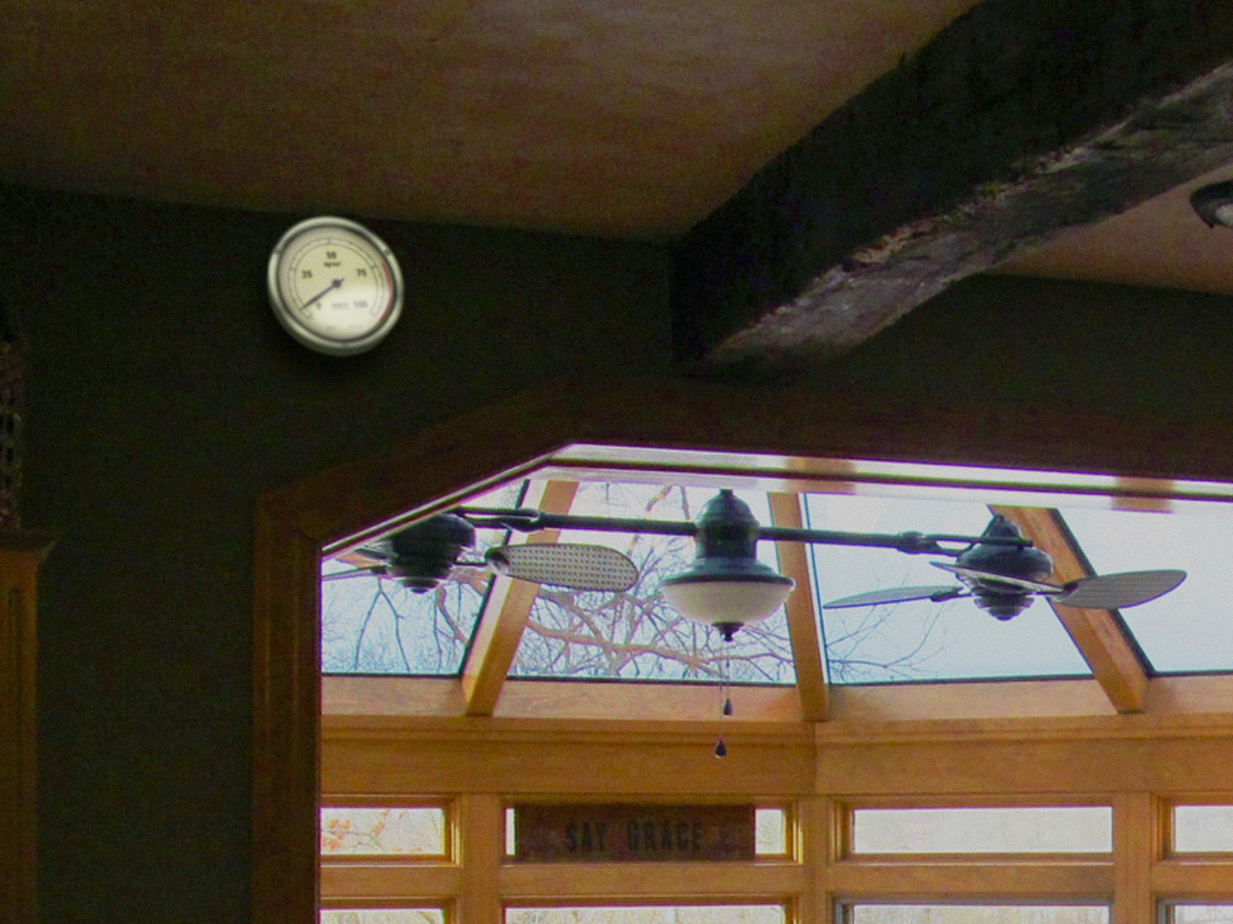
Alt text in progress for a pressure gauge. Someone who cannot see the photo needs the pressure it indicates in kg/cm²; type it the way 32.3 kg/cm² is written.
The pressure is 5 kg/cm²
